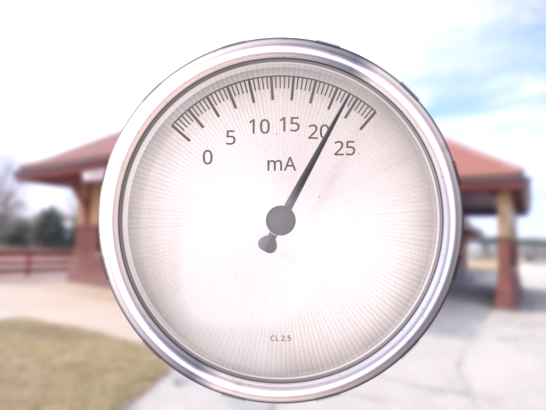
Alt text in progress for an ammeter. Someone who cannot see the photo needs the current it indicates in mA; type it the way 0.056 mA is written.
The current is 21.5 mA
